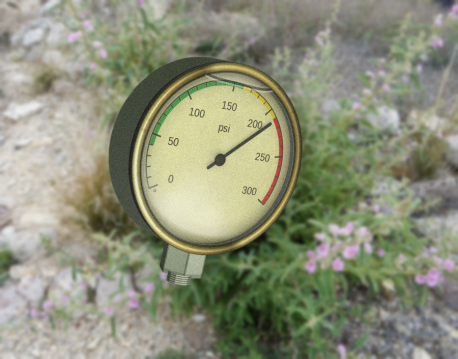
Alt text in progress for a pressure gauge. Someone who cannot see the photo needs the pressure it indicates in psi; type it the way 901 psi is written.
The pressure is 210 psi
